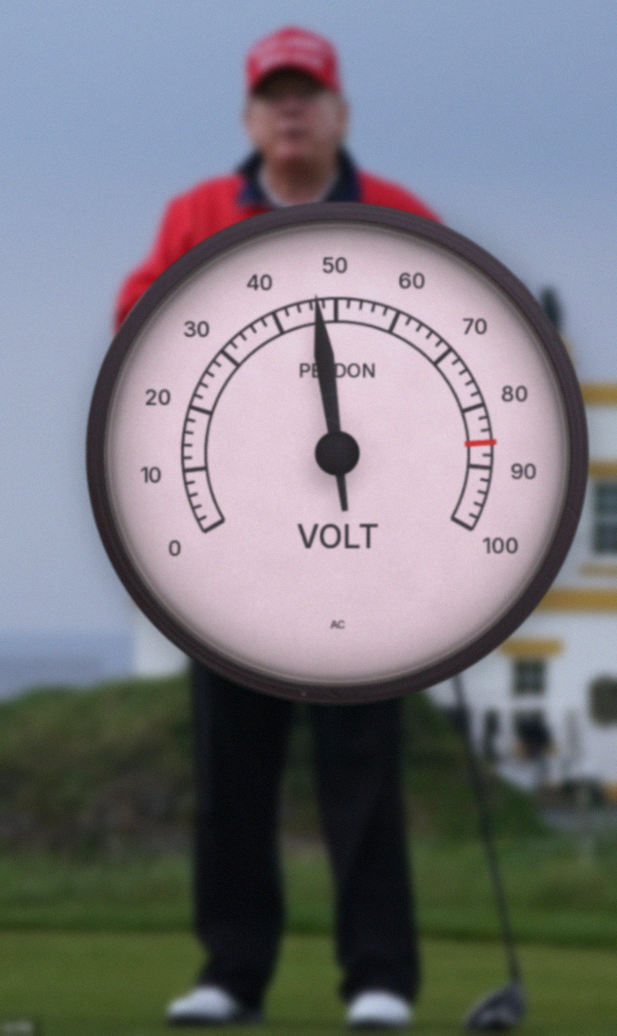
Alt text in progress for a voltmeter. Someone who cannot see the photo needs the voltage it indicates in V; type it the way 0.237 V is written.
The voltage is 47 V
